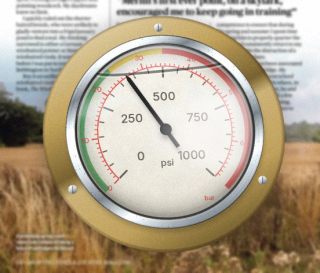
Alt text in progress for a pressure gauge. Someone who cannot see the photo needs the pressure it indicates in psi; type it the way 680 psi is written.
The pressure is 375 psi
